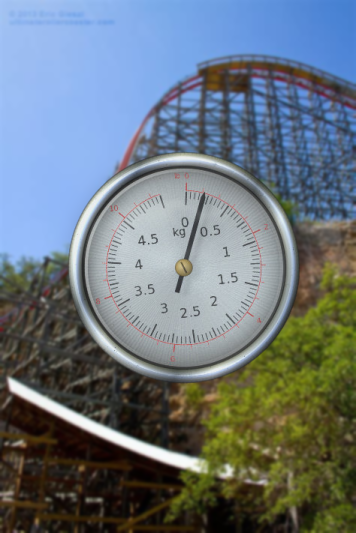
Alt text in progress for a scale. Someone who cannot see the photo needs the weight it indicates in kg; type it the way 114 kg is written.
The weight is 0.2 kg
